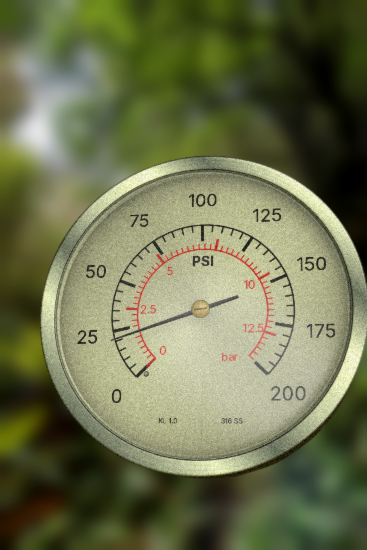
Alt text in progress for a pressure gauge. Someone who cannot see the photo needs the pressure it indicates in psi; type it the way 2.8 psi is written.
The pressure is 20 psi
